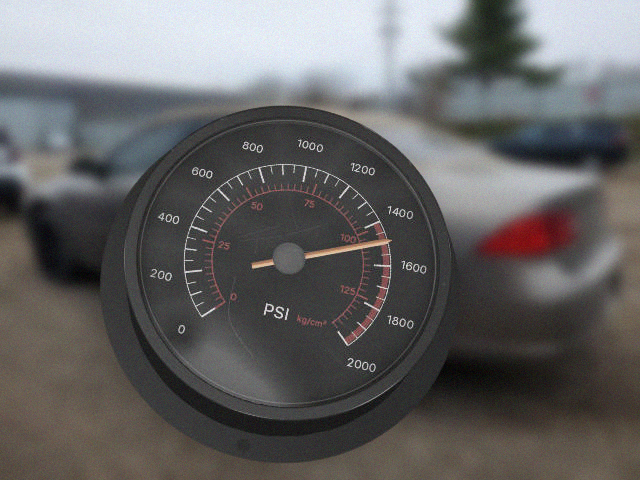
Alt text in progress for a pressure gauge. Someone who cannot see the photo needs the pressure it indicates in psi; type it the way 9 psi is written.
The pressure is 1500 psi
